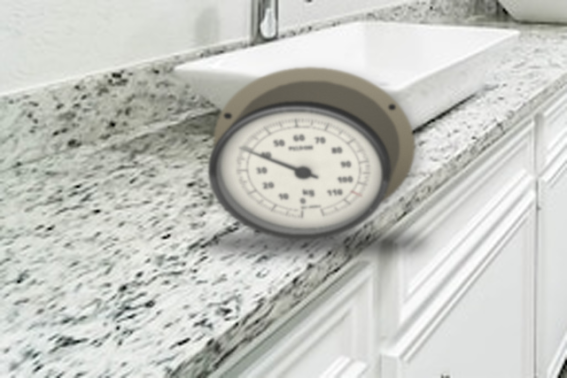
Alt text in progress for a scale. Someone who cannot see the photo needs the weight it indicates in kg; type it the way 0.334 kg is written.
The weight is 40 kg
